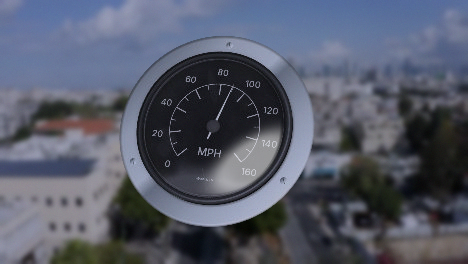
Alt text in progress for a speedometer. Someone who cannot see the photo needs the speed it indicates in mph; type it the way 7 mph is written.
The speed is 90 mph
